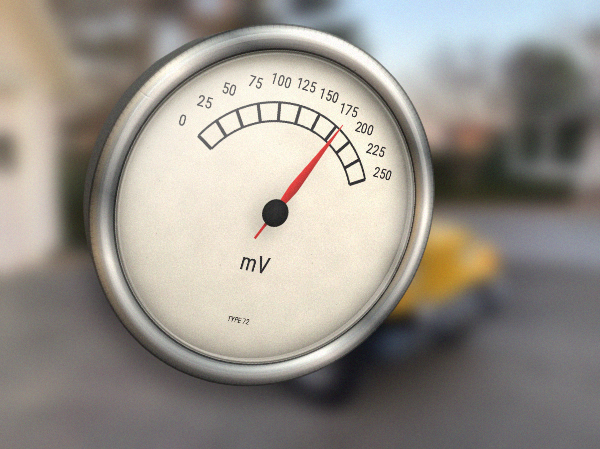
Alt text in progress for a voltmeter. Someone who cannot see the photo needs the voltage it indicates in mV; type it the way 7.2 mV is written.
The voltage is 175 mV
